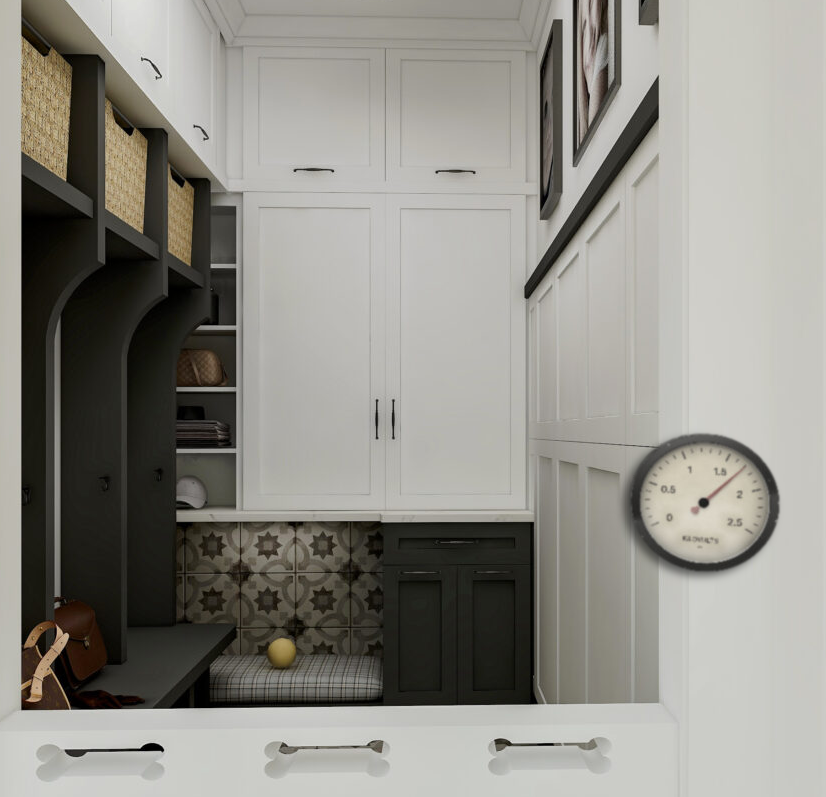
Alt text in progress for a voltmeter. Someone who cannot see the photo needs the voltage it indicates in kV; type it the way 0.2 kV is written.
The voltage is 1.7 kV
